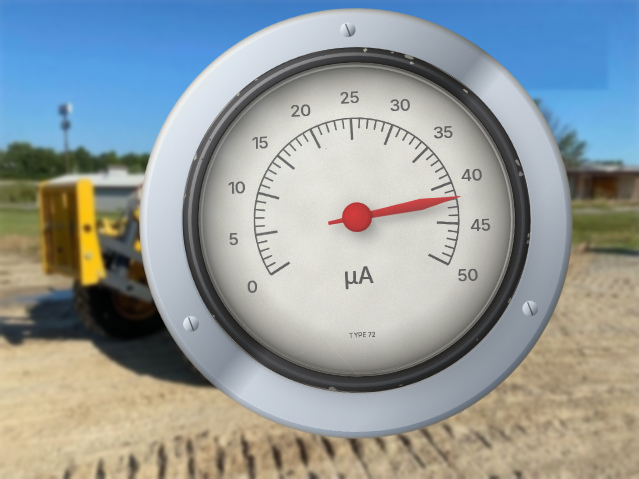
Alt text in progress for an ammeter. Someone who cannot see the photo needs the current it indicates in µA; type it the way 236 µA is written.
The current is 42 µA
